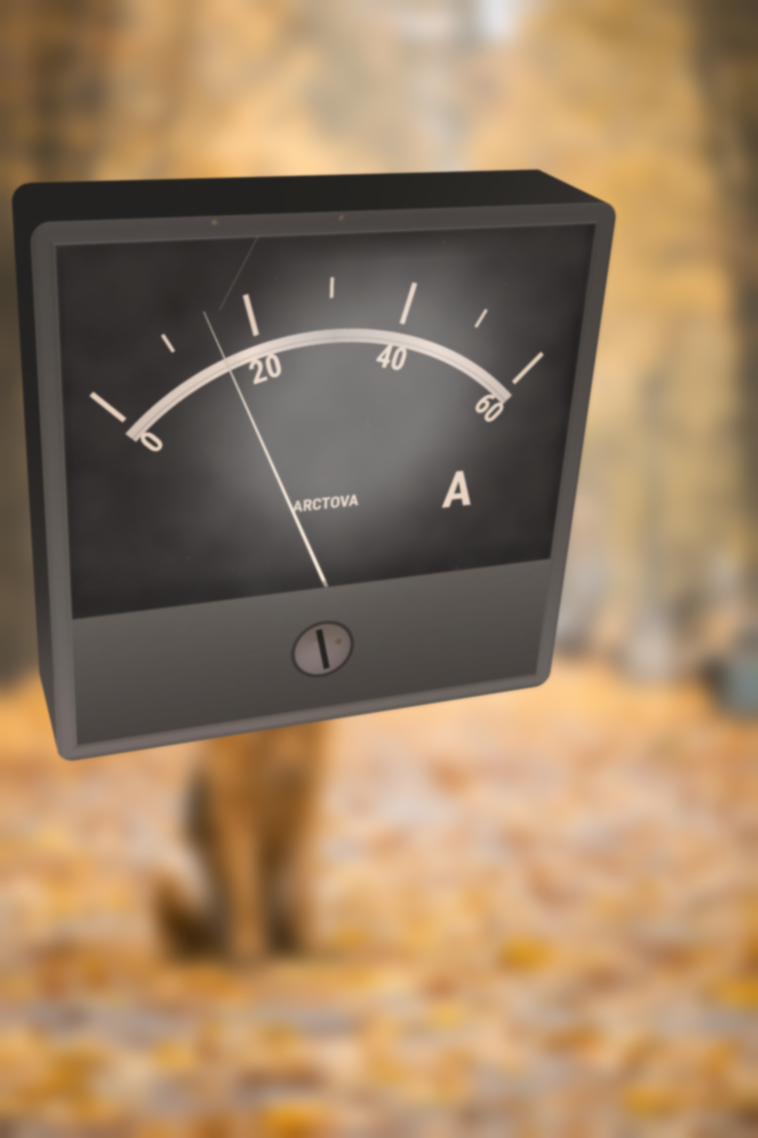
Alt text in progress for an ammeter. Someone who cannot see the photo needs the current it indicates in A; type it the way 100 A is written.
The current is 15 A
